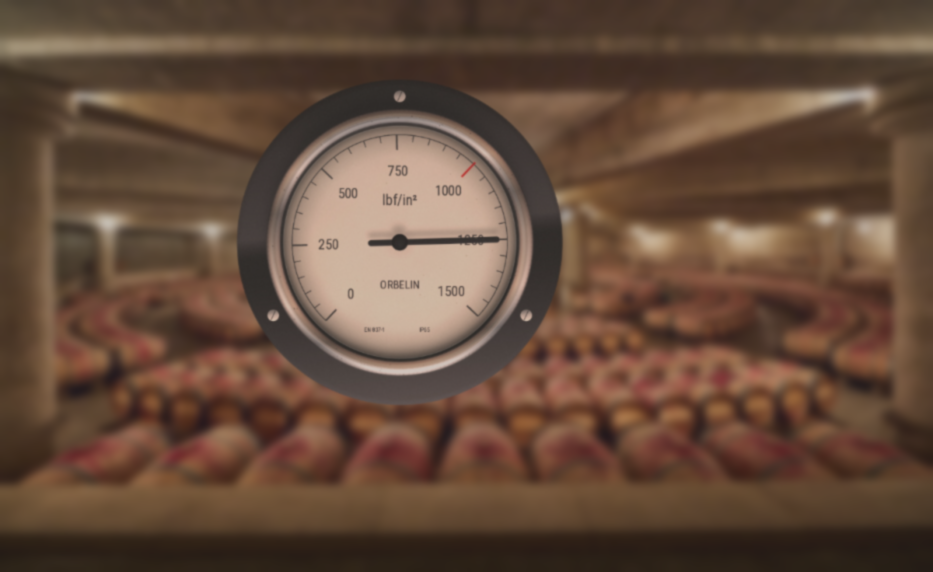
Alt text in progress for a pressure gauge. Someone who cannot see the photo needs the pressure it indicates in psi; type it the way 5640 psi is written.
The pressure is 1250 psi
